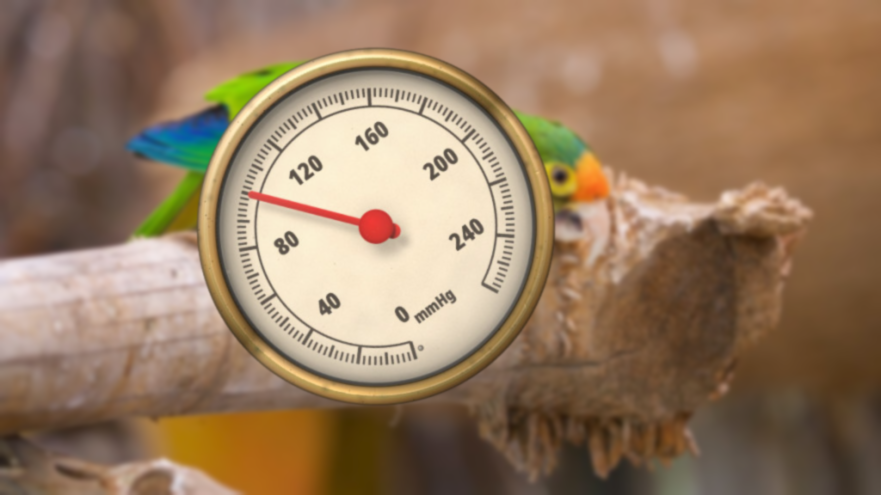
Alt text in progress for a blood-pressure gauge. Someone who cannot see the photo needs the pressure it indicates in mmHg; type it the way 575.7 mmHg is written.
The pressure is 100 mmHg
